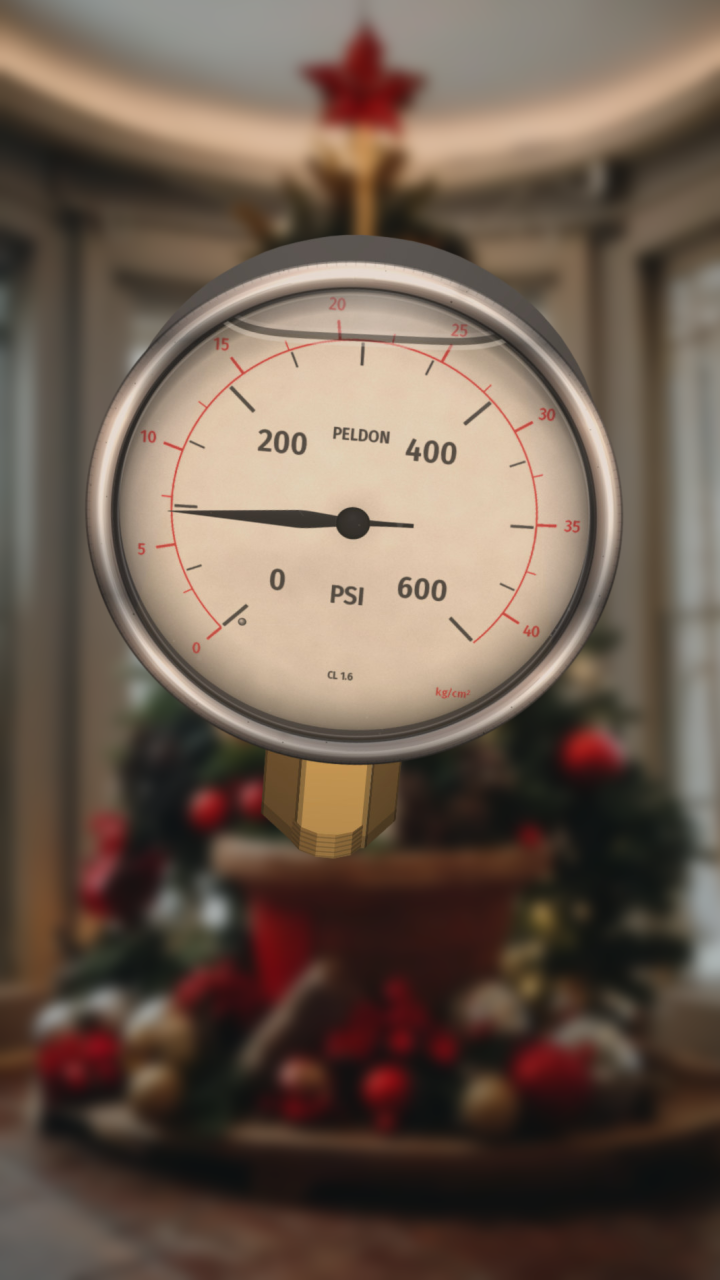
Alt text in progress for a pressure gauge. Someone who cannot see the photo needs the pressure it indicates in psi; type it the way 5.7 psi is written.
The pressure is 100 psi
